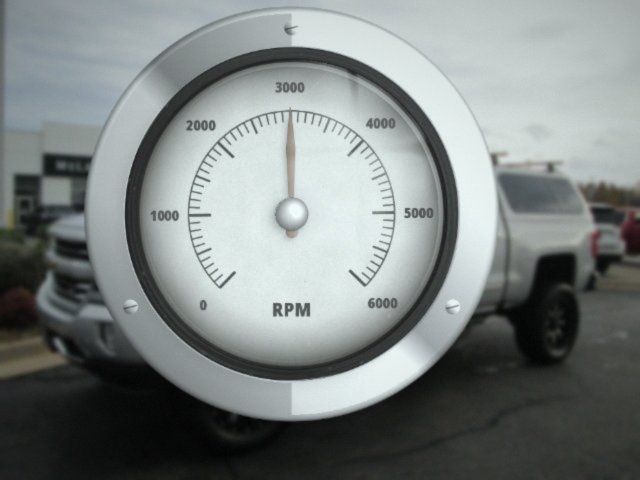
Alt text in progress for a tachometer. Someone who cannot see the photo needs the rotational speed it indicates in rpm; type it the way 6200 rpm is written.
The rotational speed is 3000 rpm
